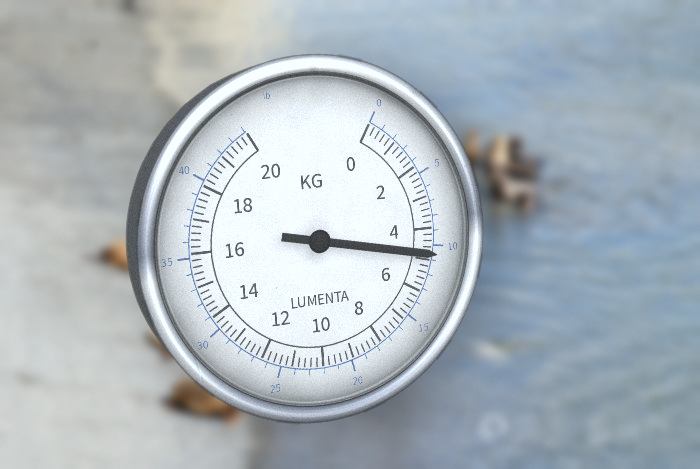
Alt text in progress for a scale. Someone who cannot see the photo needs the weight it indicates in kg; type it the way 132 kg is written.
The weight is 4.8 kg
